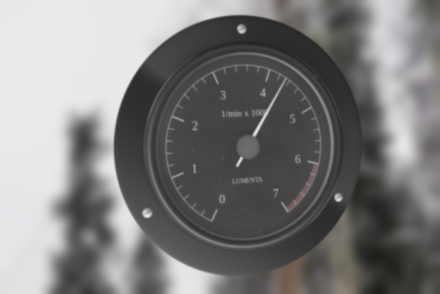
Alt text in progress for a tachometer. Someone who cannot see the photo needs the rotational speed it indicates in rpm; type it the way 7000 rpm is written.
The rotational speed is 4300 rpm
